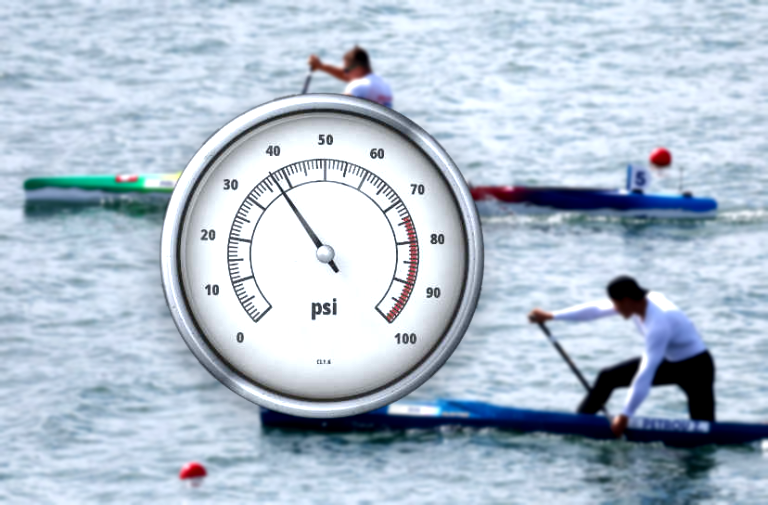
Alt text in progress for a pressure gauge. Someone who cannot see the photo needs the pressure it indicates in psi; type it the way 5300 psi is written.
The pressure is 37 psi
